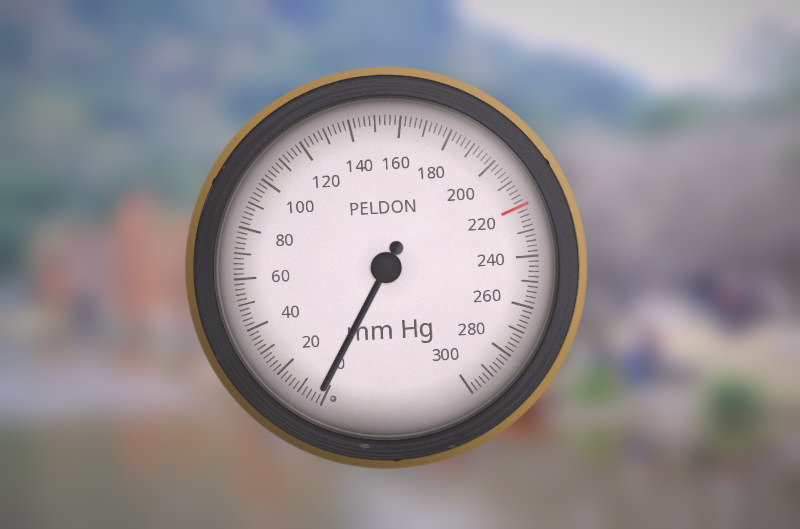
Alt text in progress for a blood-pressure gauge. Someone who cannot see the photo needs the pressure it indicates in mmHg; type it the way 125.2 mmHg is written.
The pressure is 2 mmHg
